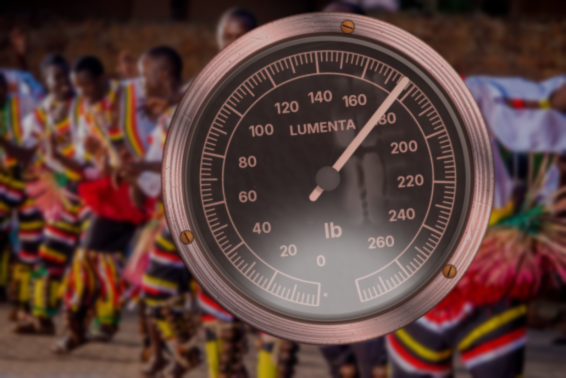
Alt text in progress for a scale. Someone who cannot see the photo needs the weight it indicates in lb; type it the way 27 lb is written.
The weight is 176 lb
